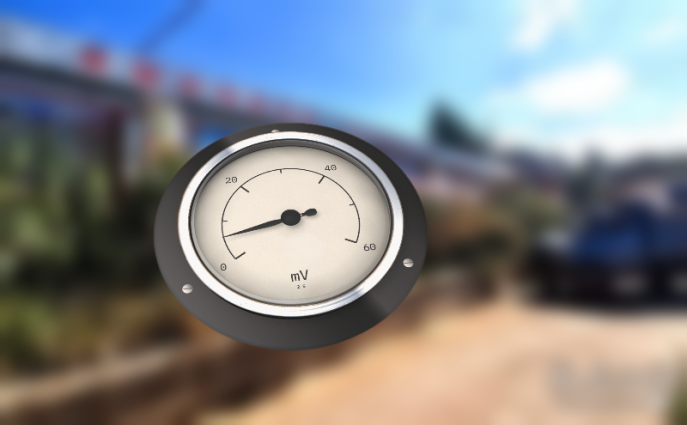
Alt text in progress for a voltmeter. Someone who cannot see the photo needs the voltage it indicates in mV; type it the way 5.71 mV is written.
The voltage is 5 mV
